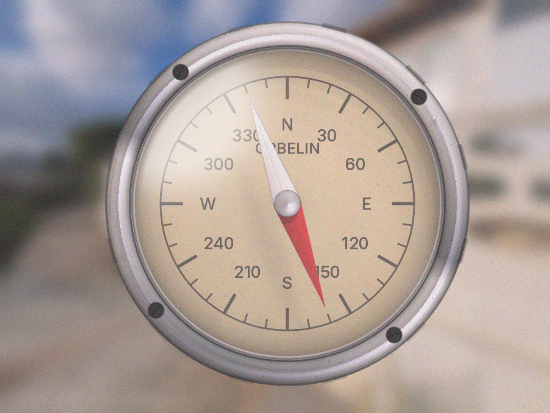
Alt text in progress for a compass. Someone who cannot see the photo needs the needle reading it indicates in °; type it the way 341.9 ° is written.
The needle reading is 160 °
